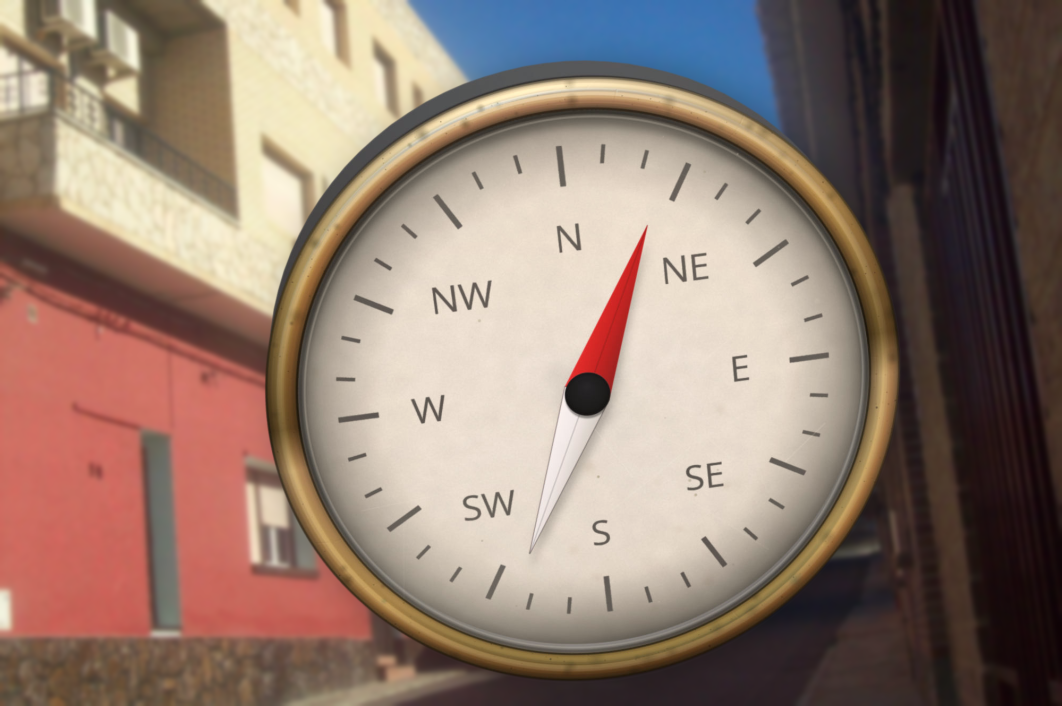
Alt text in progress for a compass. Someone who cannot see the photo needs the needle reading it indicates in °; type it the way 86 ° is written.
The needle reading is 25 °
